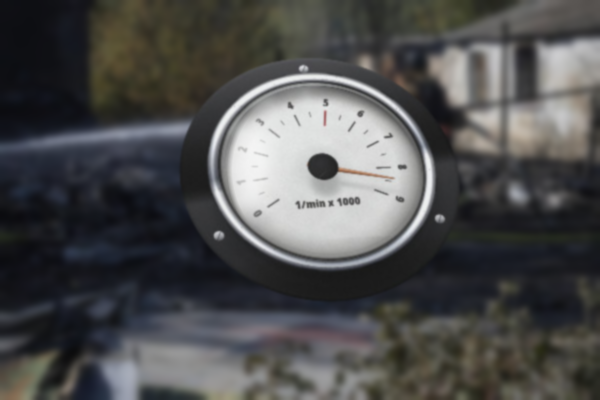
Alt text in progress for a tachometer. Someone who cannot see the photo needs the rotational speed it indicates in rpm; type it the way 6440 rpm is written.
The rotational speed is 8500 rpm
